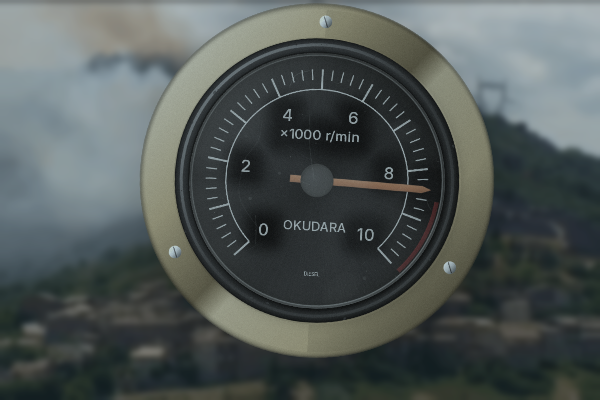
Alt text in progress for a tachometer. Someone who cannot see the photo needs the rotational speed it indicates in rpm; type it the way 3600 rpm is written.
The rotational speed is 8400 rpm
